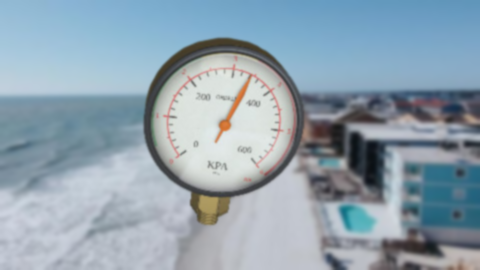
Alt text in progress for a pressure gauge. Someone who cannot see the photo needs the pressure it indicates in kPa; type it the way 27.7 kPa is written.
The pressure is 340 kPa
